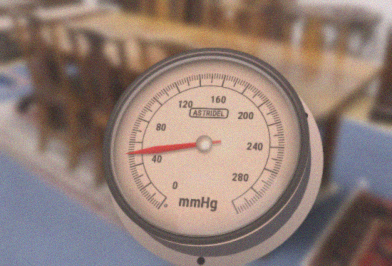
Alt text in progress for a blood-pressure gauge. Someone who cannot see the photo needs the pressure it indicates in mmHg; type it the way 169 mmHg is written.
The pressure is 50 mmHg
